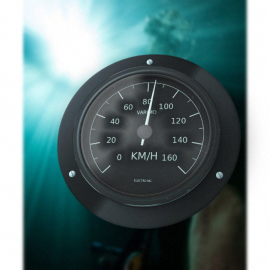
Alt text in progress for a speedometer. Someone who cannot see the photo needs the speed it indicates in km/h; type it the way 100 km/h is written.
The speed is 85 km/h
